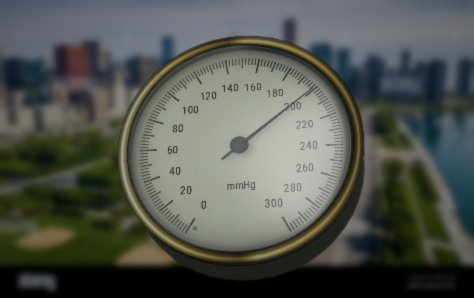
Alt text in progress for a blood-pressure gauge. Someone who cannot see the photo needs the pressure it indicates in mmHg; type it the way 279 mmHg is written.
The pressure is 200 mmHg
